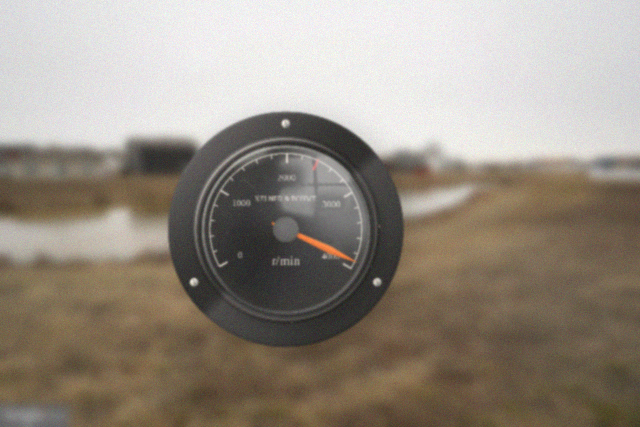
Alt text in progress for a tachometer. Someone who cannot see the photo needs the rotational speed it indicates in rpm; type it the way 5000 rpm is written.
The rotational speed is 3900 rpm
